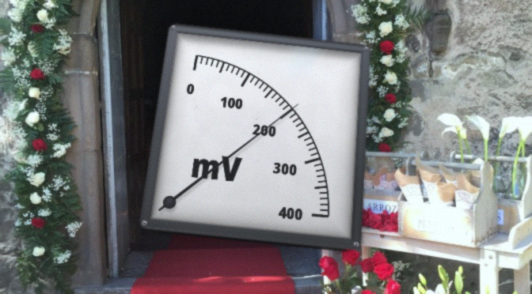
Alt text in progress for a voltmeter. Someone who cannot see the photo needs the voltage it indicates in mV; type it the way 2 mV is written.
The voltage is 200 mV
